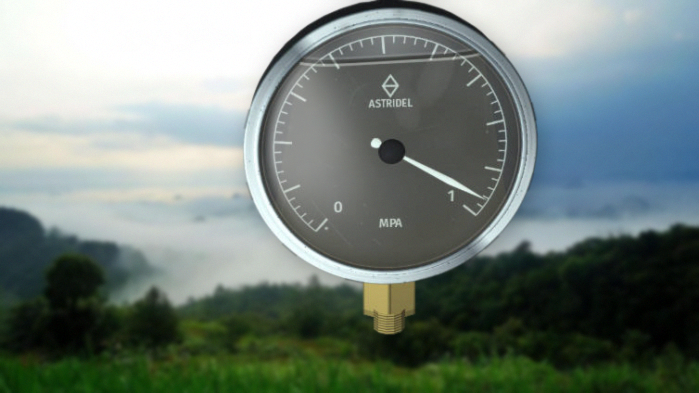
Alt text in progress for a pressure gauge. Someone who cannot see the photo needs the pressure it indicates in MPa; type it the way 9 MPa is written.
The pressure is 0.96 MPa
